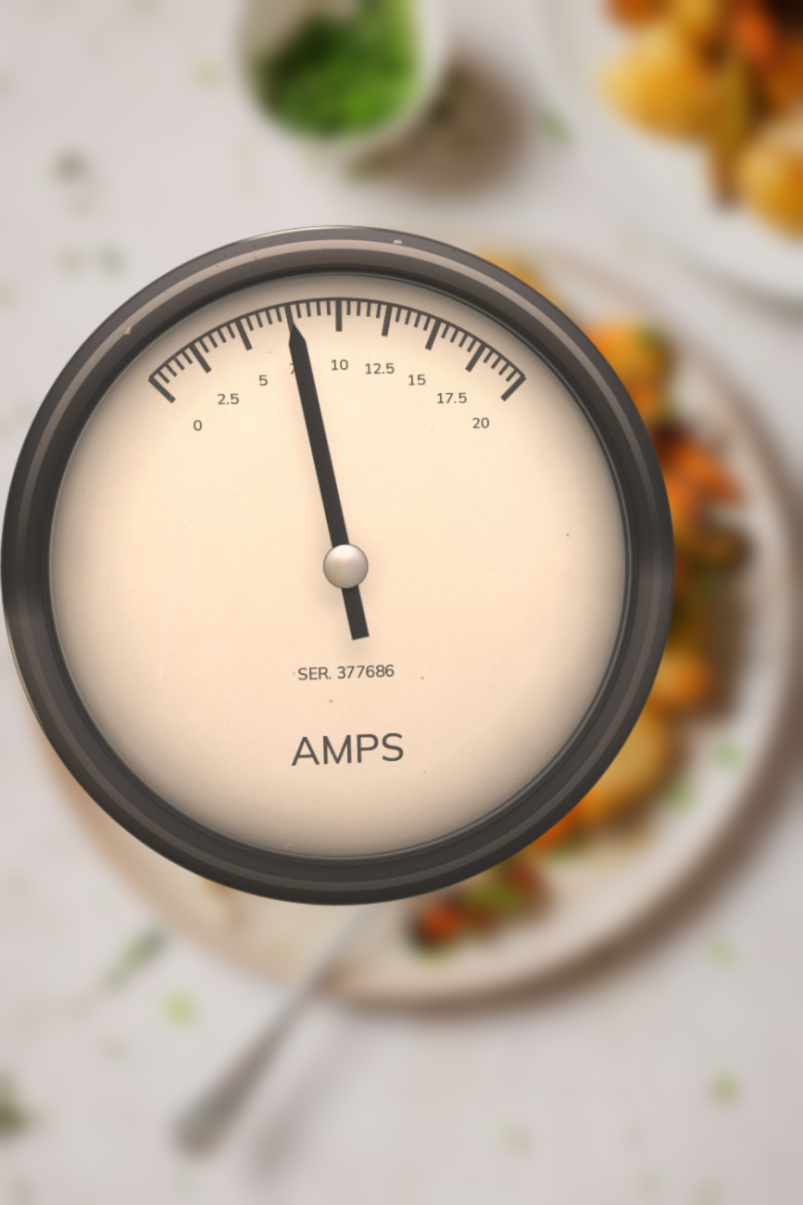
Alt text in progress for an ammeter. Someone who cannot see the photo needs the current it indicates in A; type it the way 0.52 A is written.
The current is 7.5 A
